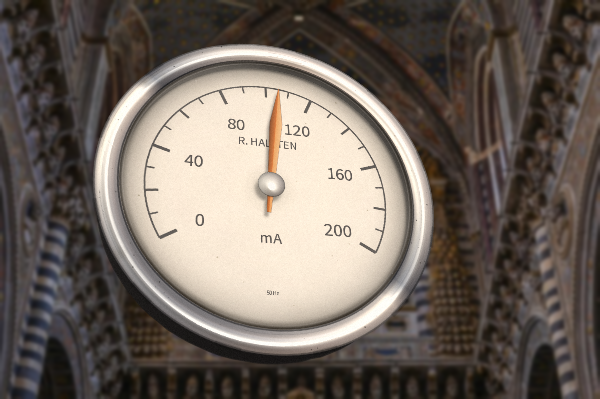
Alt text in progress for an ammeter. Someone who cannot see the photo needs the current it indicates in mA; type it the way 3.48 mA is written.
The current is 105 mA
